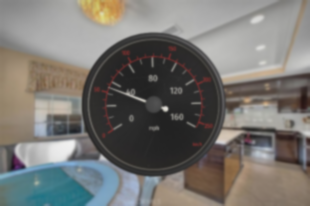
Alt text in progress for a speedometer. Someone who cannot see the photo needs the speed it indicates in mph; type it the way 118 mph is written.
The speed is 35 mph
